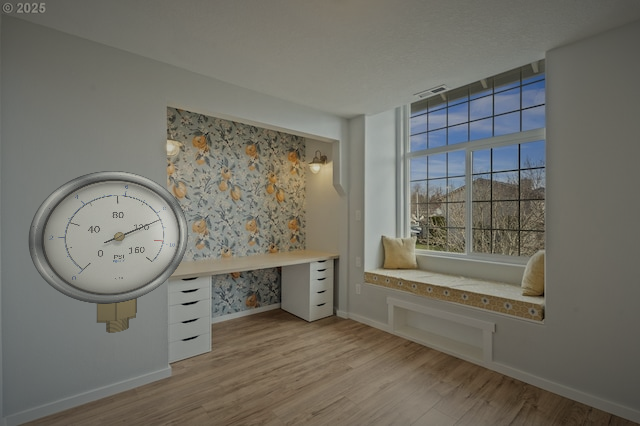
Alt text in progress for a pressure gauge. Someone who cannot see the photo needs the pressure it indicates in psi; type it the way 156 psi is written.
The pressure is 120 psi
